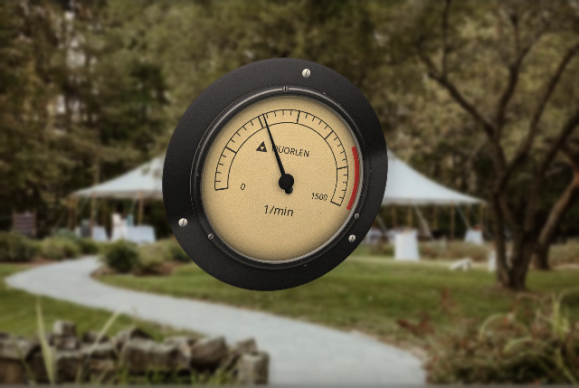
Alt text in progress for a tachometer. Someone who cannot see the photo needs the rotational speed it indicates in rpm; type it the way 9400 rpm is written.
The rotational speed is 525 rpm
